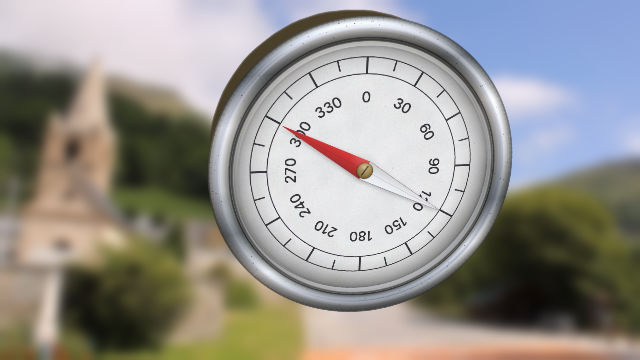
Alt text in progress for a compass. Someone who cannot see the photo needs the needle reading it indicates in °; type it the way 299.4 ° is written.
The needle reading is 300 °
